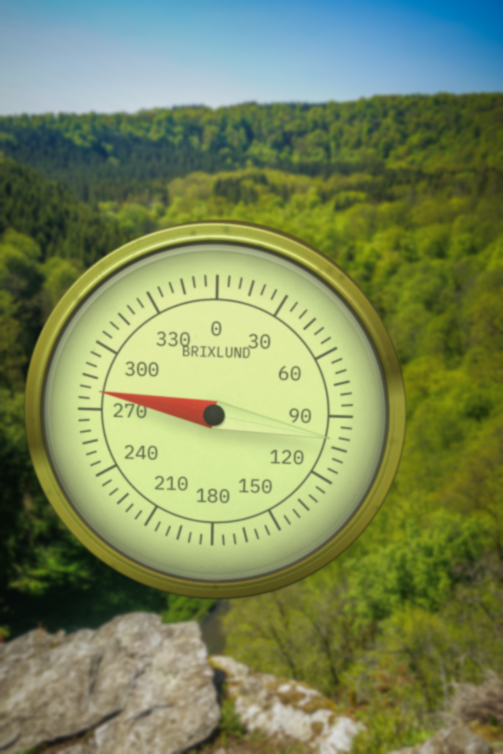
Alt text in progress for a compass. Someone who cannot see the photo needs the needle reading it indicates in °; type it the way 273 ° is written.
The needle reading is 280 °
